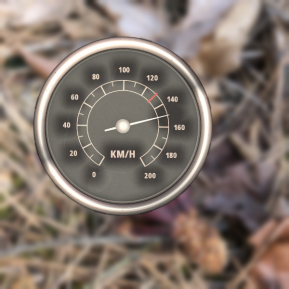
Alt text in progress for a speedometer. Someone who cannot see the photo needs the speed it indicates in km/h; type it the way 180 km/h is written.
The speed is 150 km/h
